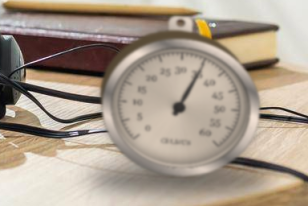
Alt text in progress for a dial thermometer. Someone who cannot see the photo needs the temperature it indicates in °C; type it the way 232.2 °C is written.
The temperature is 35 °C
